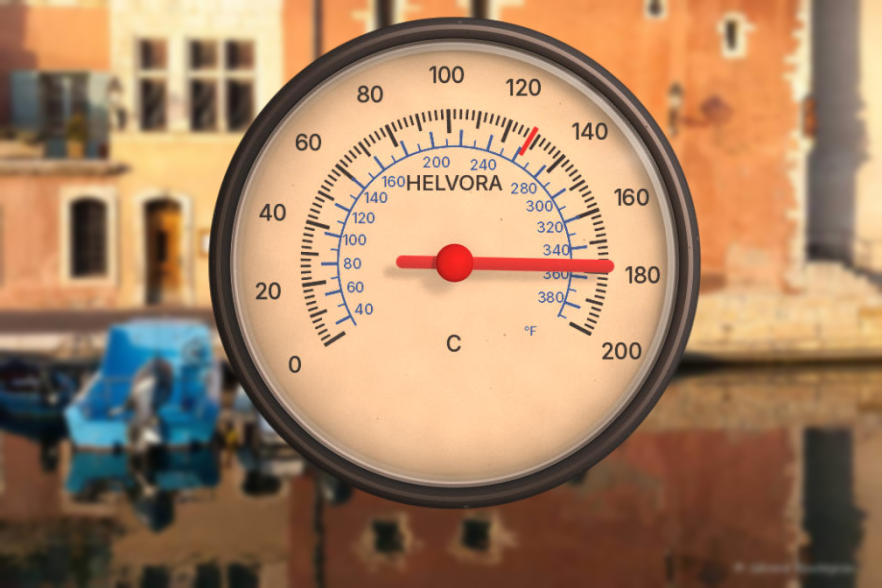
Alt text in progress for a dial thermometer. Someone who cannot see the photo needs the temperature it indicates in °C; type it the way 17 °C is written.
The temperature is 178 °C
